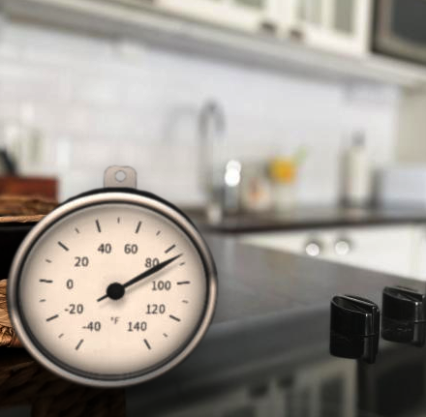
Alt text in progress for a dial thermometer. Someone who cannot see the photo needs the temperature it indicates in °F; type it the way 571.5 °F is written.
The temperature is 85 °F
